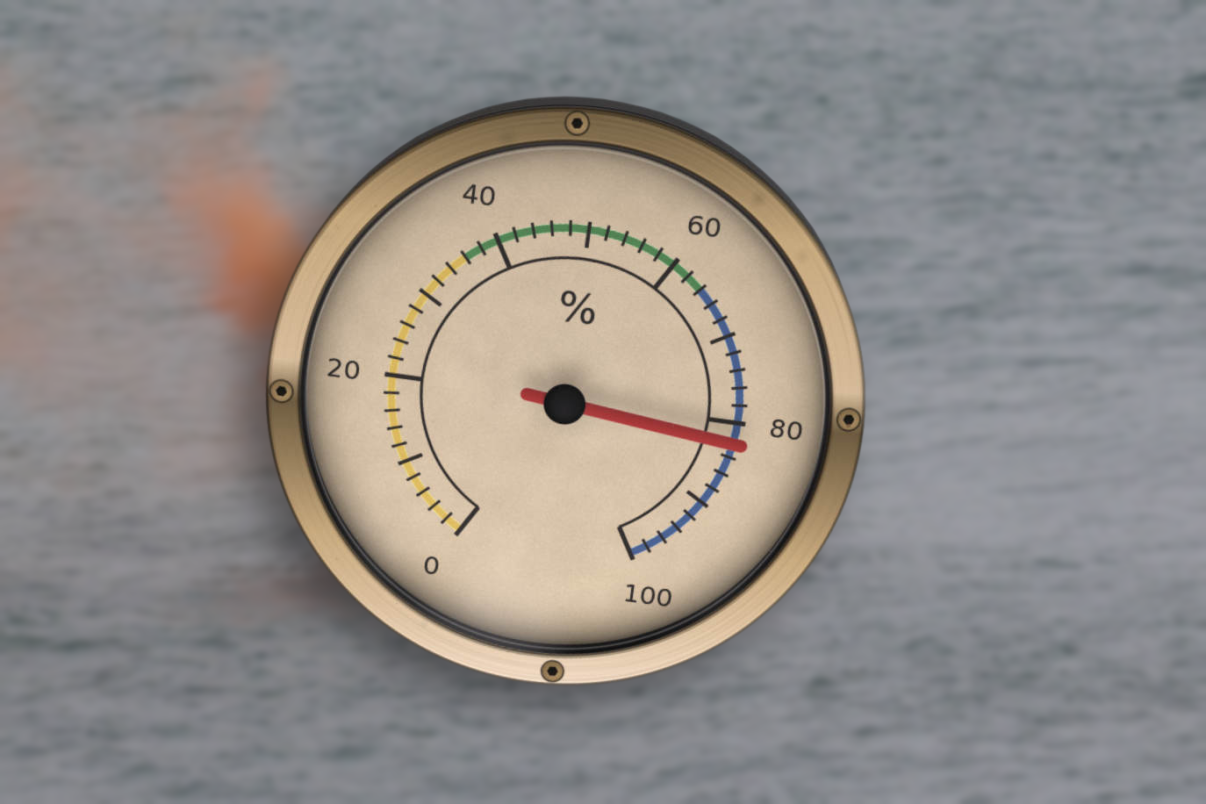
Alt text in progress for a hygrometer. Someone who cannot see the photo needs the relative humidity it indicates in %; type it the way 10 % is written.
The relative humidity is 82 %
